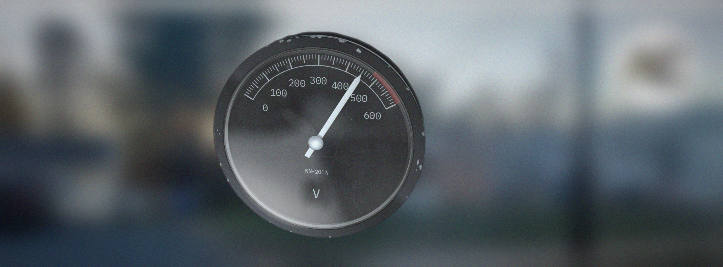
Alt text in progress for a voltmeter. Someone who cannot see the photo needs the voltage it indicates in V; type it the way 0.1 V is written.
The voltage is 450 V
